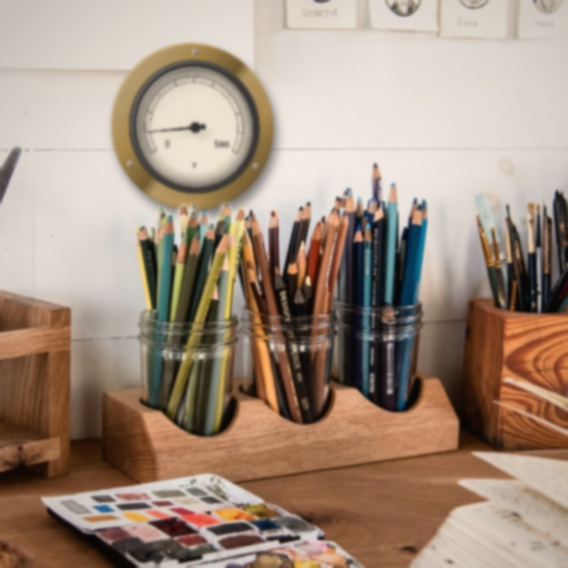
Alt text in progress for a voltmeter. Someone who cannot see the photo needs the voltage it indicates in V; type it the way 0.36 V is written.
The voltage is 50 V
